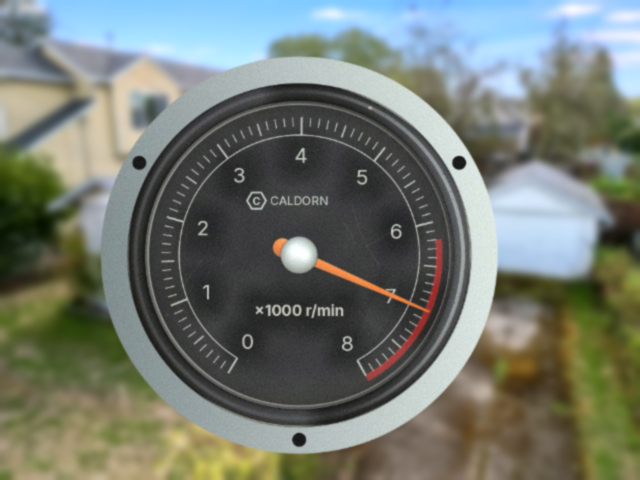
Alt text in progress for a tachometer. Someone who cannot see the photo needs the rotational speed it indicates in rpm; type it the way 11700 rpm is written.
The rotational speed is 7000 rpm
